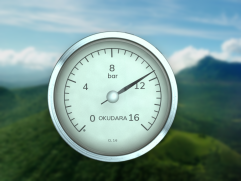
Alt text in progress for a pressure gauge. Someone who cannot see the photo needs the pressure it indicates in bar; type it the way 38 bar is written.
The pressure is 11.5 bar
